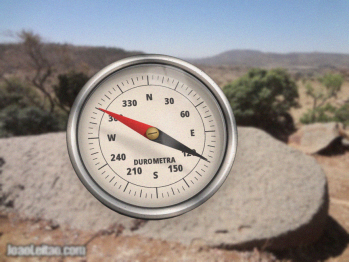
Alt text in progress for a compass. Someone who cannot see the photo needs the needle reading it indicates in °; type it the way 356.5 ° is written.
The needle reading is 300 °
